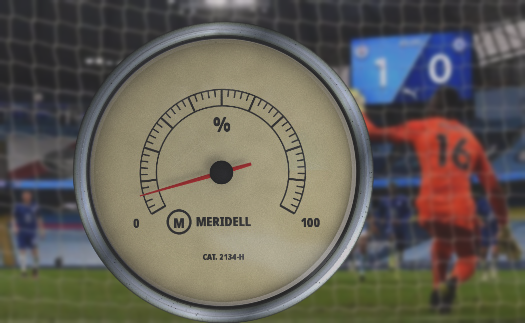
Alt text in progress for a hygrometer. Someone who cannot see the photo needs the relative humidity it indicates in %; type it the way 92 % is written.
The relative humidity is 6 %
